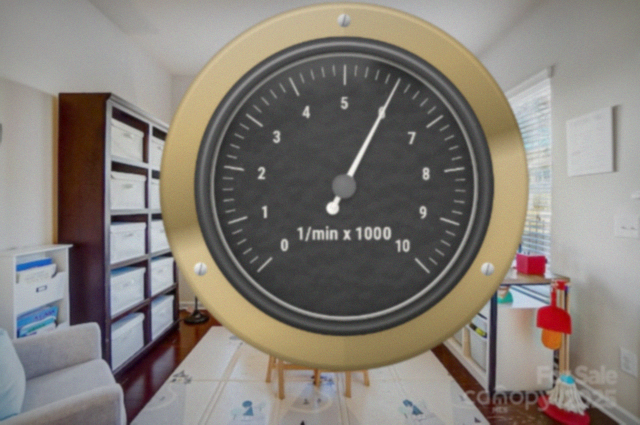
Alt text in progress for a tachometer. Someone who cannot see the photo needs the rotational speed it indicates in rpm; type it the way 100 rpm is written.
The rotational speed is 6000 rpm
